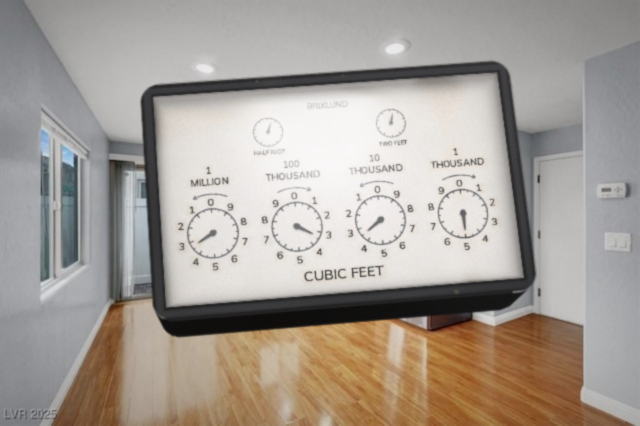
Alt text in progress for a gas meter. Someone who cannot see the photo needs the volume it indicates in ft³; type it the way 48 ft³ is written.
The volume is 333500 ft³
